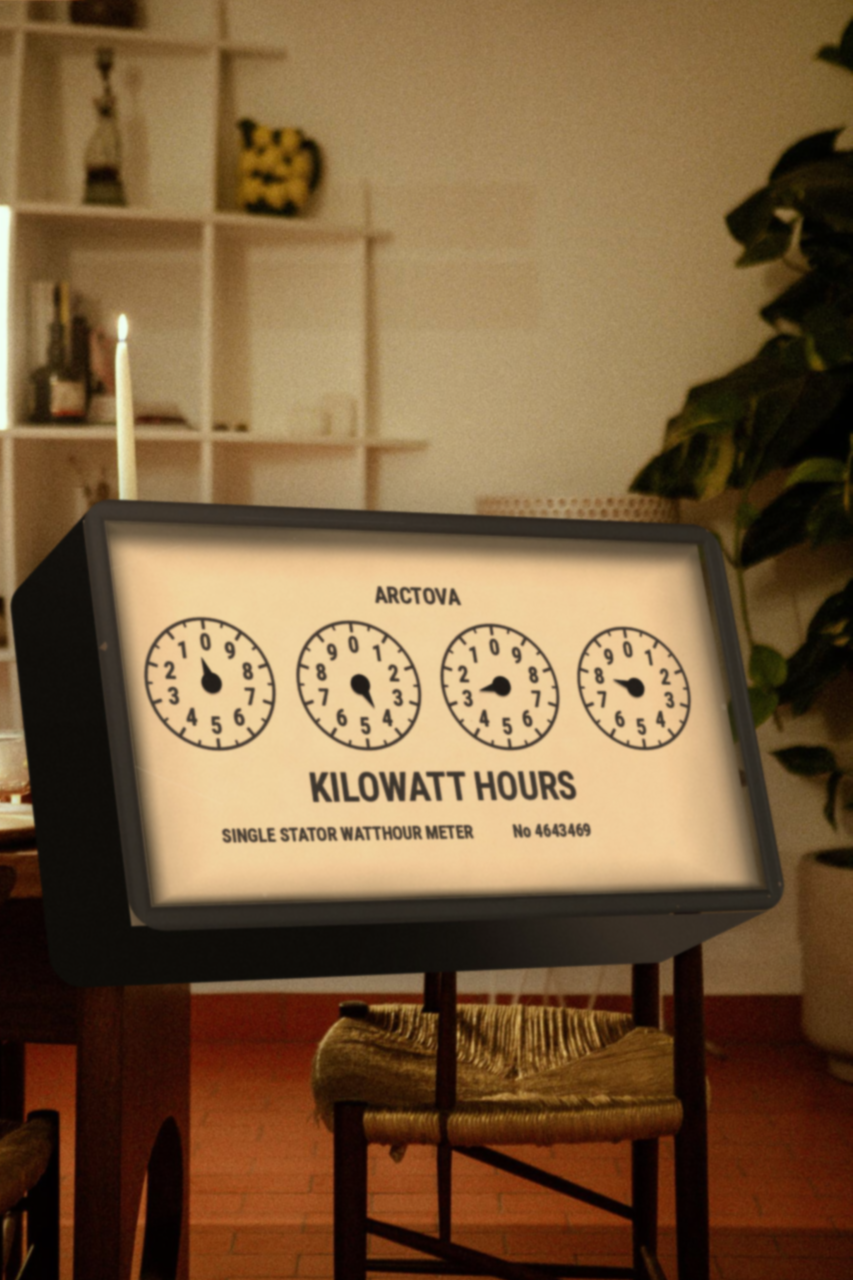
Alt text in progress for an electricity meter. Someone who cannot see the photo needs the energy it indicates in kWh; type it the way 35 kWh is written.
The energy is 428 kWh
